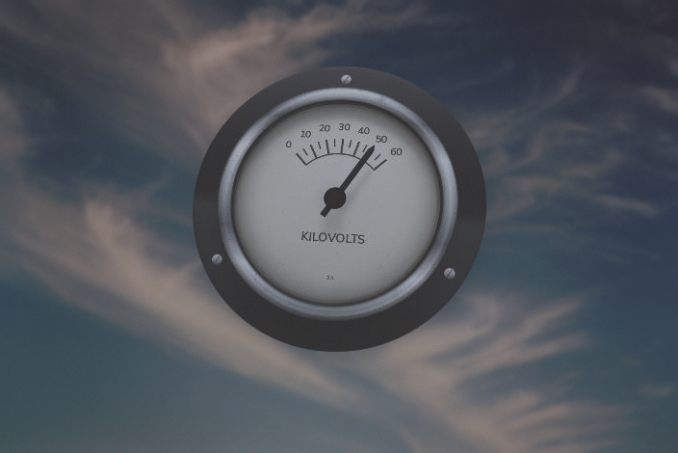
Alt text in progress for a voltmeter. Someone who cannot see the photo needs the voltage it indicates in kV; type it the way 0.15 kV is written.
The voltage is 50 kV
